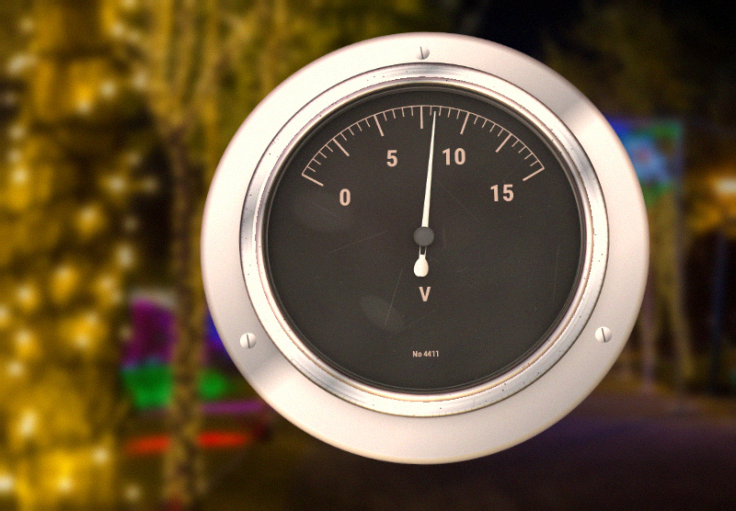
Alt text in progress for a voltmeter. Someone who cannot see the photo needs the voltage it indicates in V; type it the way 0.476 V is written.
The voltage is 8.25 V
